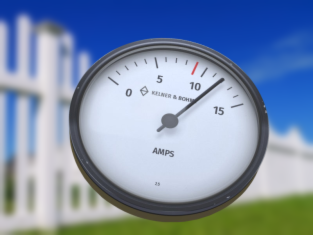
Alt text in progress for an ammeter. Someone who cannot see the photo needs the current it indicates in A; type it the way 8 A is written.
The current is 12 A
